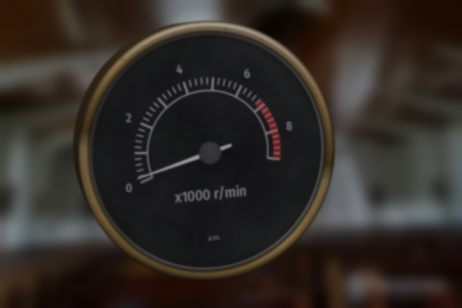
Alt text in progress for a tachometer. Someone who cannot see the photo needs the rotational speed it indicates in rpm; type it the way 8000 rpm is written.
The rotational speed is 200 rpm
